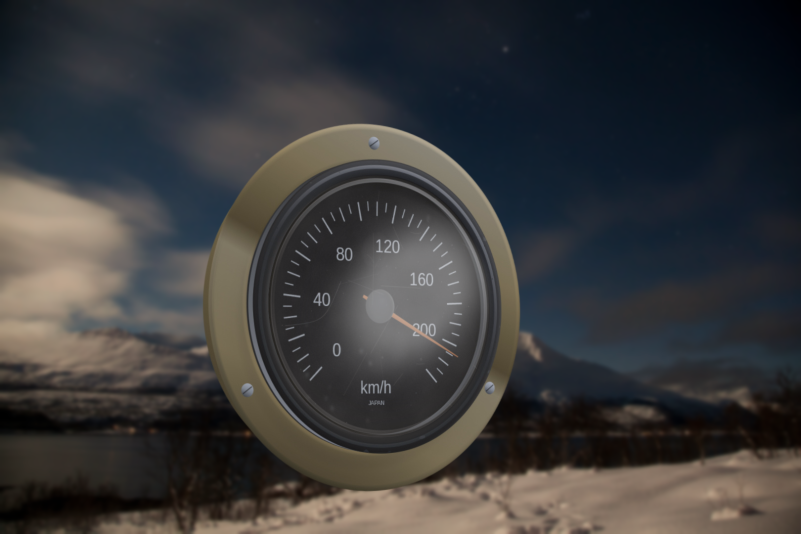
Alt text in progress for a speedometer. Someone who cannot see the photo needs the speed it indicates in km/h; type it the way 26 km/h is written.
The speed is 205 km/h
